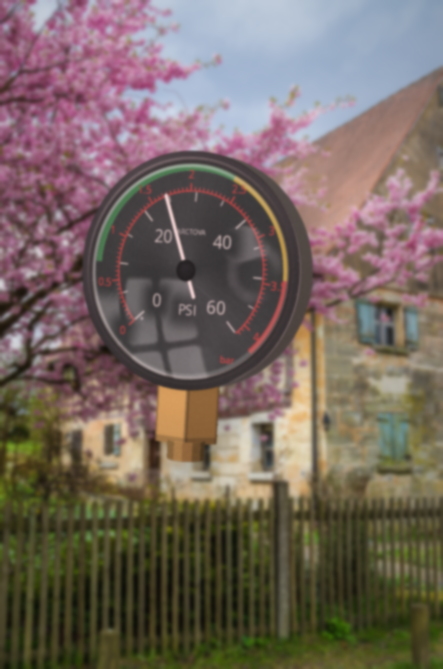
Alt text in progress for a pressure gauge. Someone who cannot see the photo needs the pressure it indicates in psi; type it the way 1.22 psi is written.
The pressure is 25 psi
